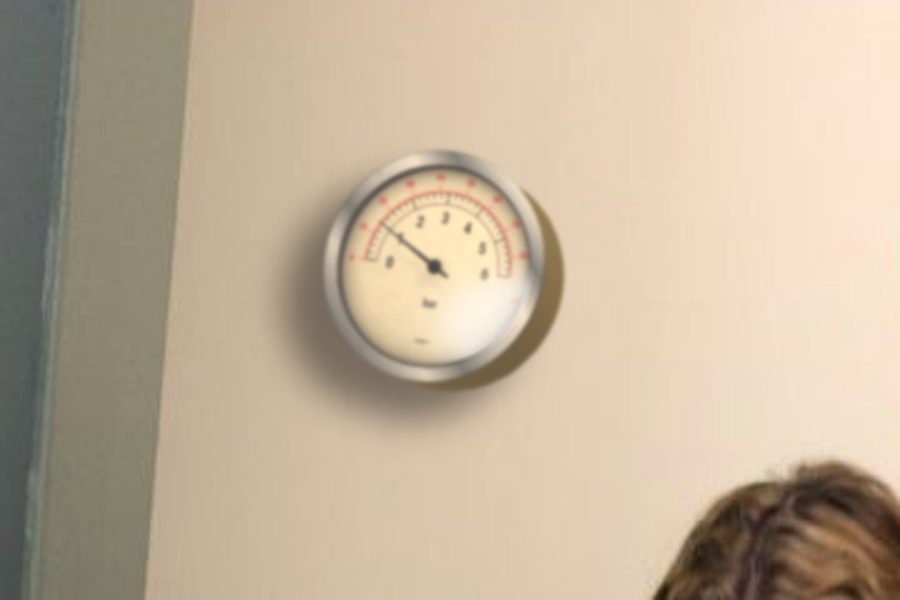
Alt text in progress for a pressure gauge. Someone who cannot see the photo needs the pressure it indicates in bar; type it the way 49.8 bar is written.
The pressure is 1 bar
